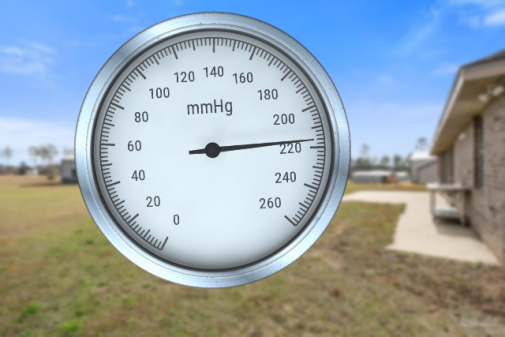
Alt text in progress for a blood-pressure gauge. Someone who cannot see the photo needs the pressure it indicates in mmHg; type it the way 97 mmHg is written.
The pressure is 216 mmHg
